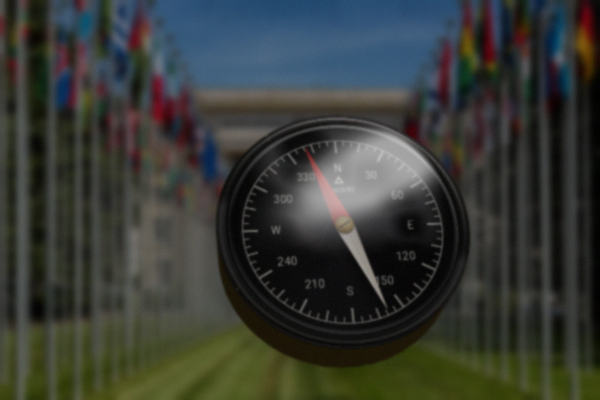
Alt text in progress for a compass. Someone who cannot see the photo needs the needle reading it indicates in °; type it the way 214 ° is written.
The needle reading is 340 °
